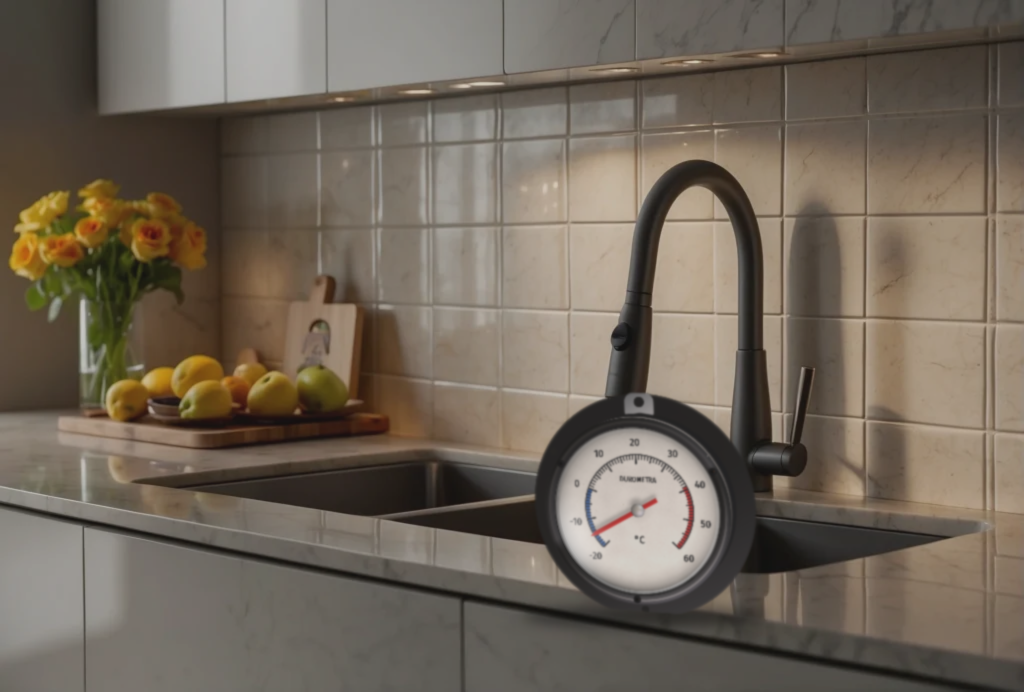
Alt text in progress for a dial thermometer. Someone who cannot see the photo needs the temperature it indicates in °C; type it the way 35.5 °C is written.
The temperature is -15 °C
